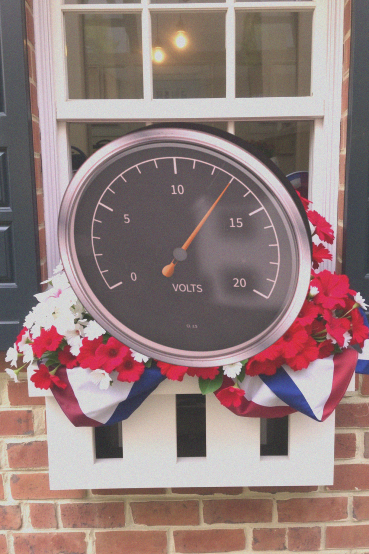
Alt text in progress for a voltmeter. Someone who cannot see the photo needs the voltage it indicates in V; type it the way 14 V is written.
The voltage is 13 V
